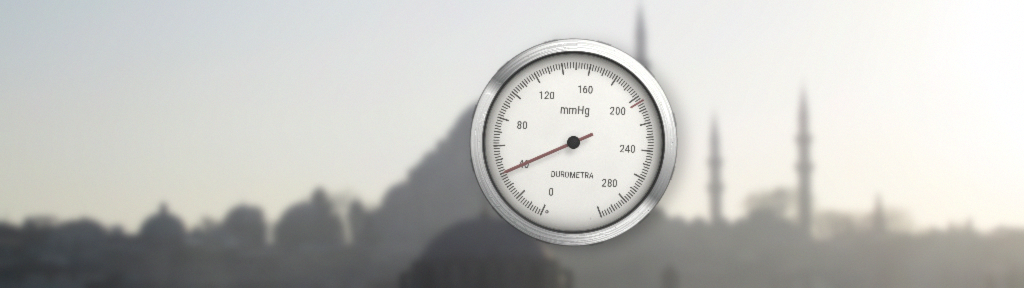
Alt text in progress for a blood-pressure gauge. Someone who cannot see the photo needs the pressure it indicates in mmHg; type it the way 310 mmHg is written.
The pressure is 40 mmHg
